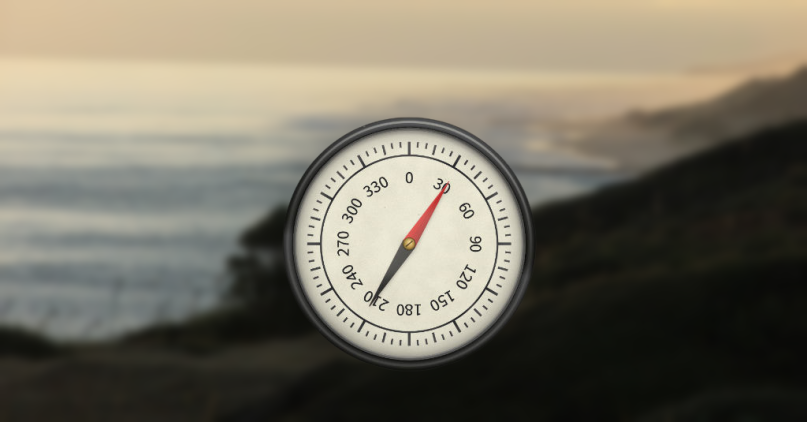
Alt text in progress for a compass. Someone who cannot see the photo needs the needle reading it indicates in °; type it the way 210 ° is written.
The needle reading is 32.5 °
